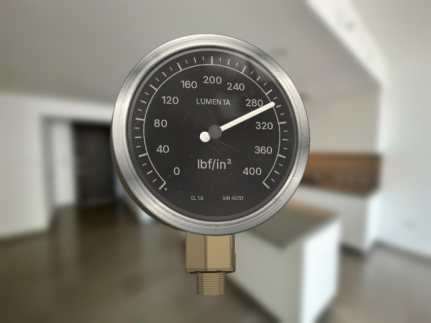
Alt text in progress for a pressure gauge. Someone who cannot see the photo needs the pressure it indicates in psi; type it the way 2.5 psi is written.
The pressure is 295 psi
